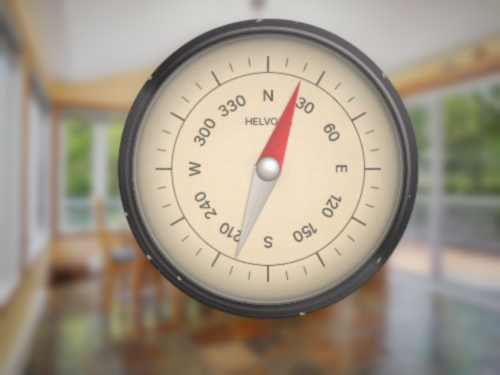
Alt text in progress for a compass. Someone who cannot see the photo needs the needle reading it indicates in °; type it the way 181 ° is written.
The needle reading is 20 °
